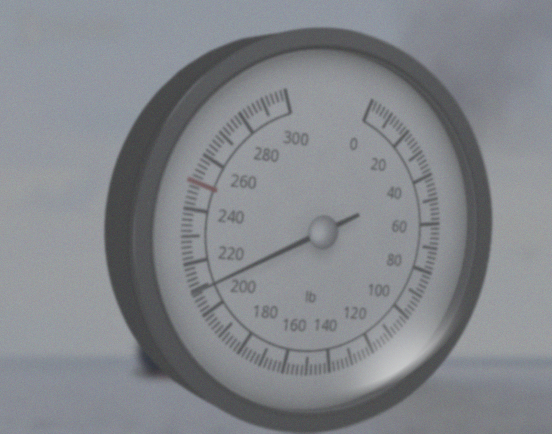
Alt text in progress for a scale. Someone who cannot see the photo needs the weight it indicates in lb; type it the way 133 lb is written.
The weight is 210 lb
